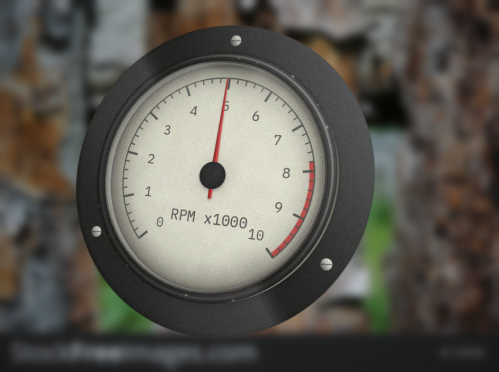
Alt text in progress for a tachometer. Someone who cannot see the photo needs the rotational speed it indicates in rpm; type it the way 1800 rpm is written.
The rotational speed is 5000 rpm
